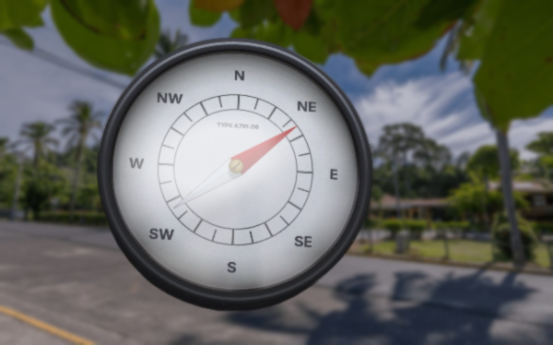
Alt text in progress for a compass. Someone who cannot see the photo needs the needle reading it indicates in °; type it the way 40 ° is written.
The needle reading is 52.5 °
